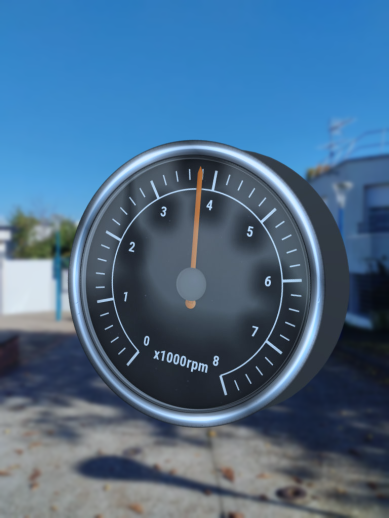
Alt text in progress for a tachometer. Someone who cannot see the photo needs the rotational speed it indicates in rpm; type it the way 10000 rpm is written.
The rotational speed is 3800 rpm
